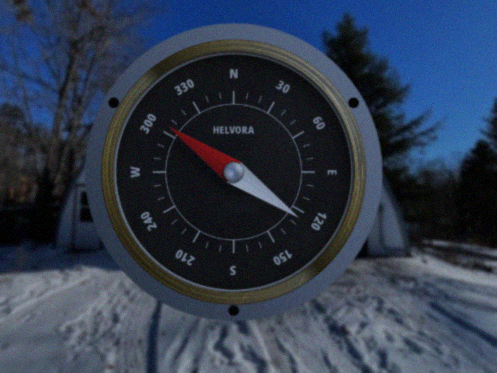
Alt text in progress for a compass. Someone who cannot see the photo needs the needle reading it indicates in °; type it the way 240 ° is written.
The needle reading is 305 °
